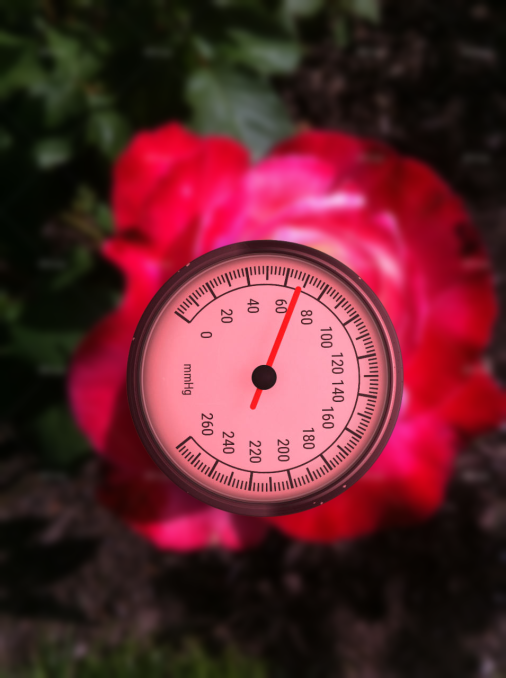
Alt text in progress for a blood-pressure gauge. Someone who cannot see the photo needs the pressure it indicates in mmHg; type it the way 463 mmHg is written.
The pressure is 68 mmHg
